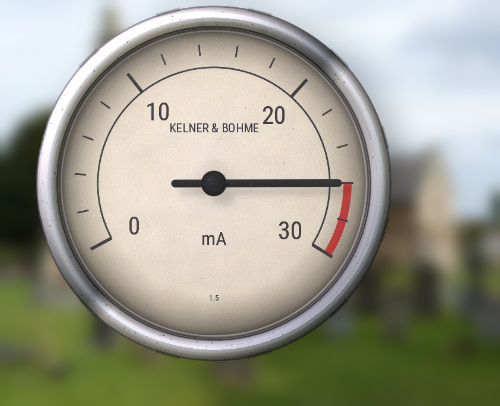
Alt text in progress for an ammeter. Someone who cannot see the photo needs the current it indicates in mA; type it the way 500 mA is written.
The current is 26 mA
